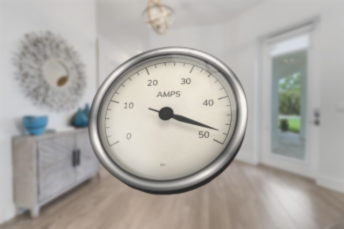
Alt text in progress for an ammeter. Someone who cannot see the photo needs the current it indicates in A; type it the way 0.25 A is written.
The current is 48 A
